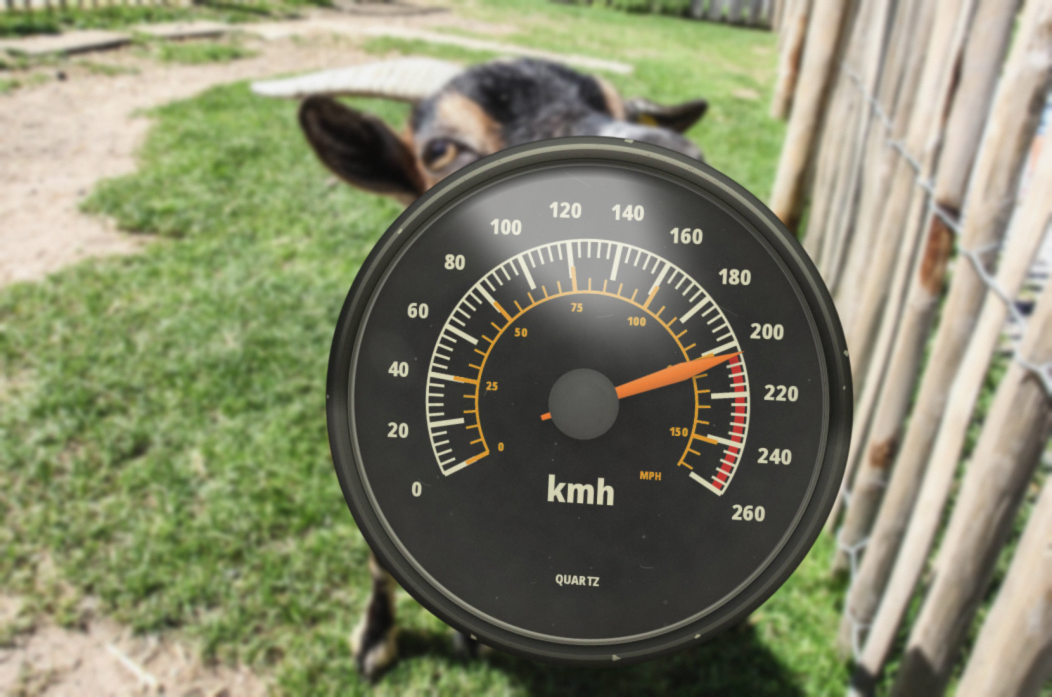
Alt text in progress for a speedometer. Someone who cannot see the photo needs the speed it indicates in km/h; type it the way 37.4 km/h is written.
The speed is 204 km/h
